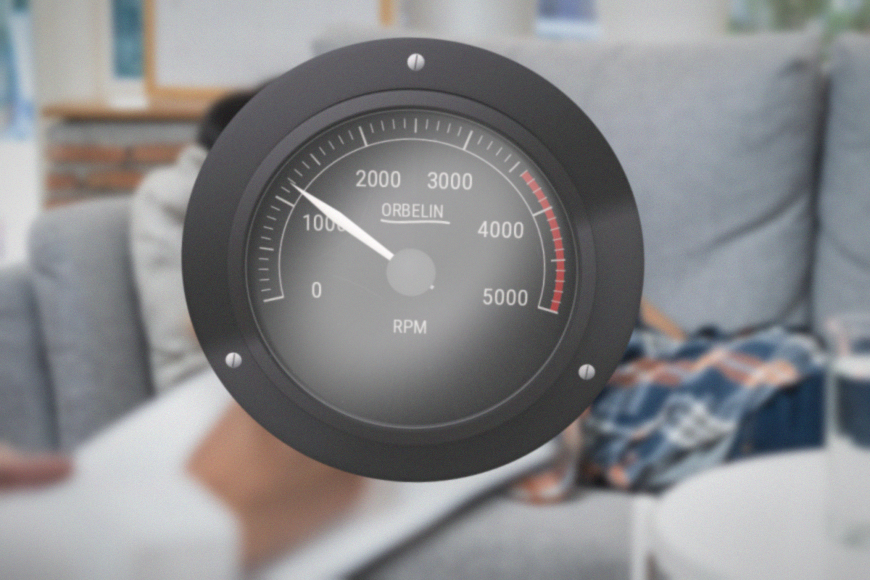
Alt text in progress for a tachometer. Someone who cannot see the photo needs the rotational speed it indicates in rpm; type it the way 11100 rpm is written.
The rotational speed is 1200 rpm
